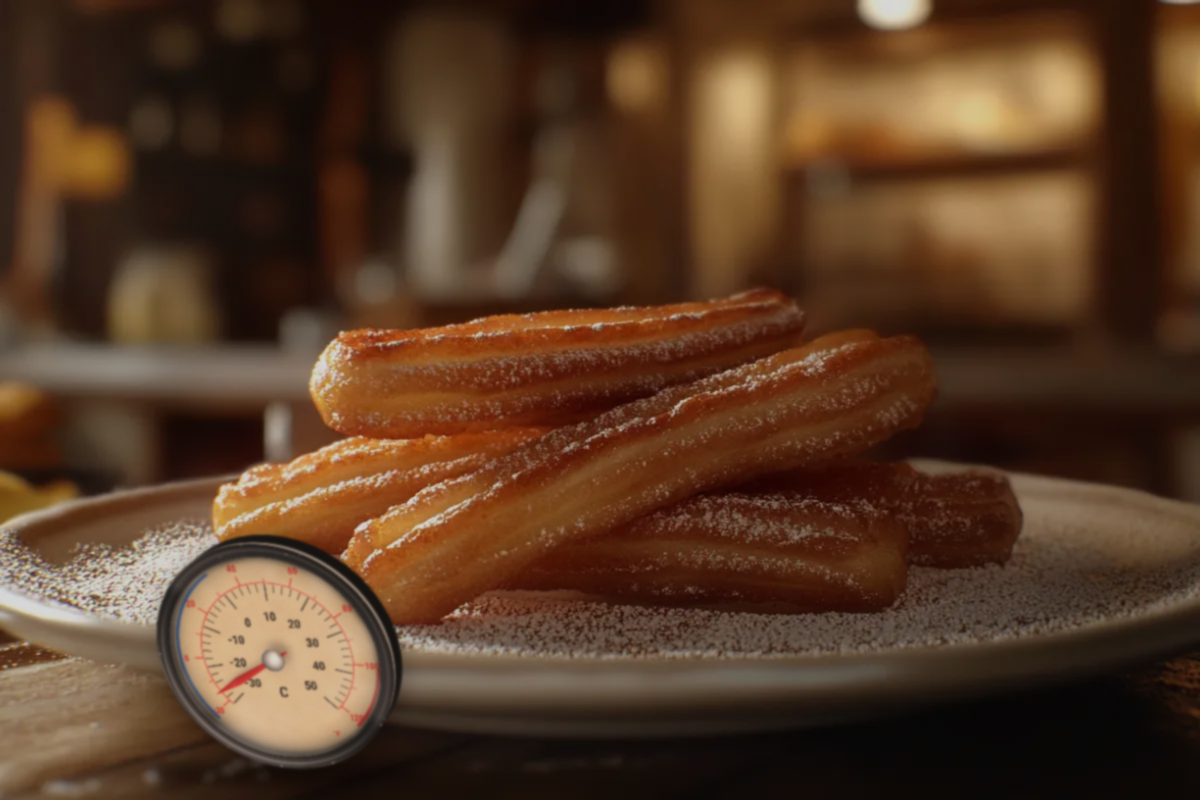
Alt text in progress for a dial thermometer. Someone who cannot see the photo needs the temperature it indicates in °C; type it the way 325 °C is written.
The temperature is -26 °C
